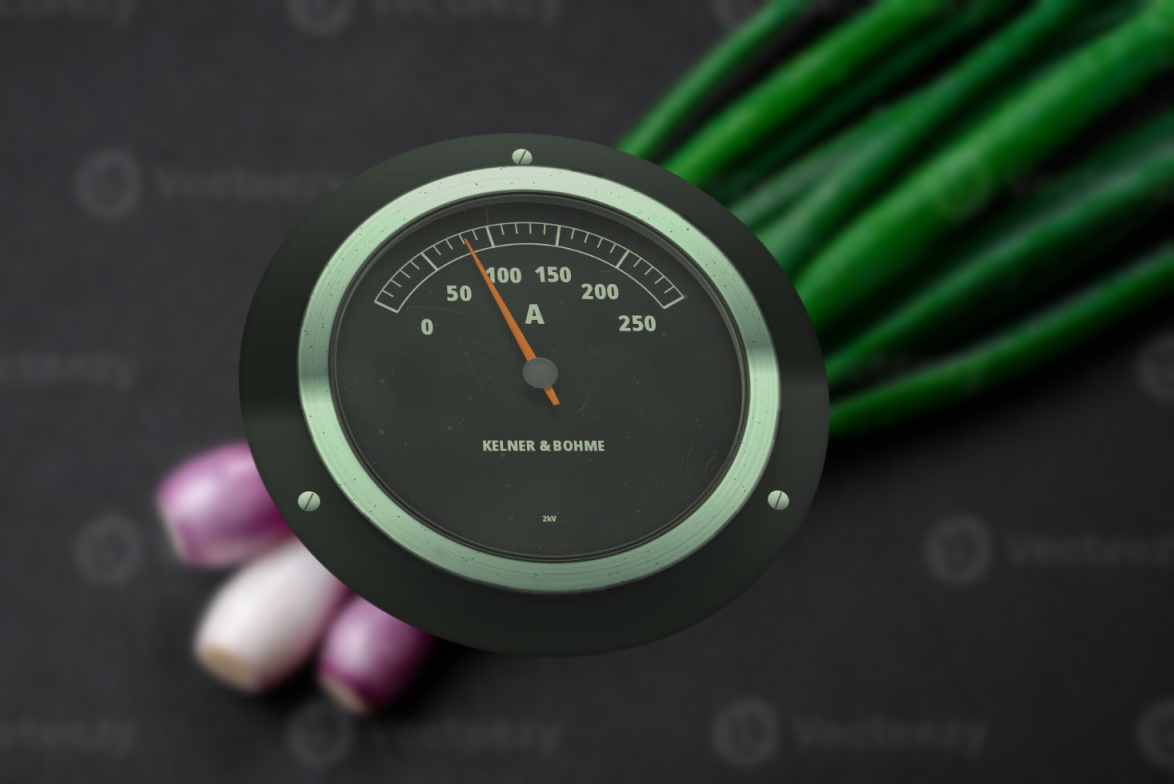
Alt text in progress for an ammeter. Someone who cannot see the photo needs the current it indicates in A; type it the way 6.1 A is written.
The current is 80 A
